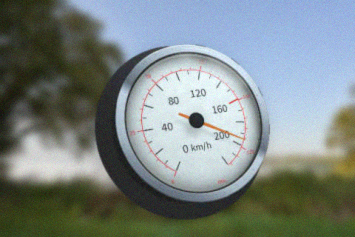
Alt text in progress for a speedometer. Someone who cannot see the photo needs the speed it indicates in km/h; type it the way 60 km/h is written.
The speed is 195 km/h
